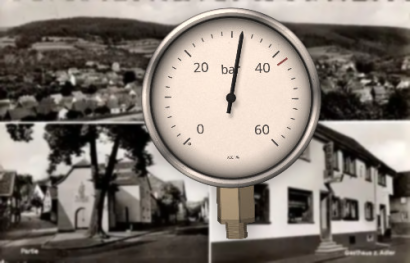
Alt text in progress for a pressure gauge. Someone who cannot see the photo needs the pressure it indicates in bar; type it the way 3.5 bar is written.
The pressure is 32 bar
